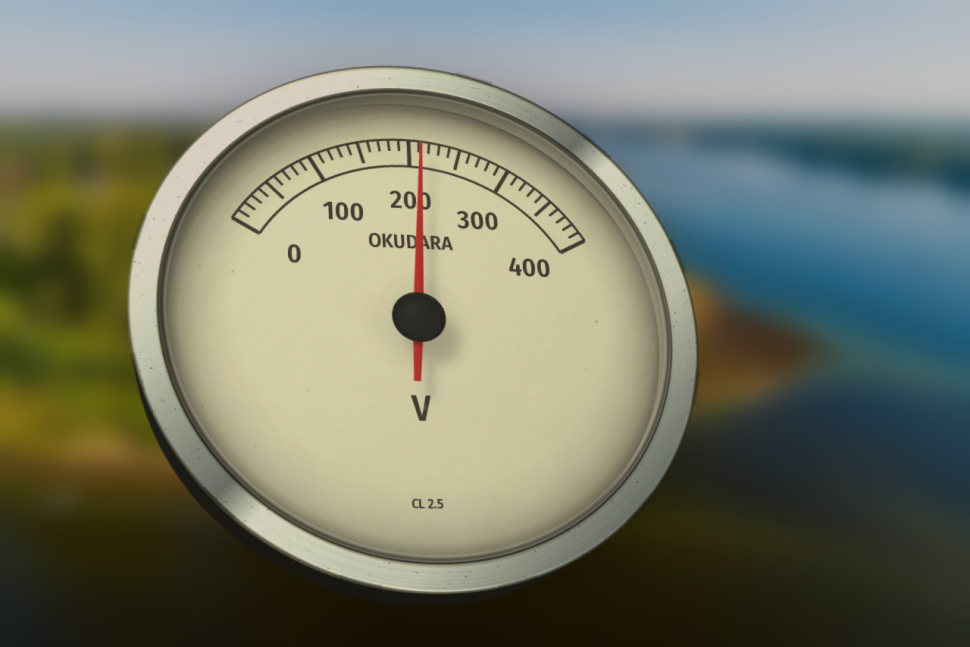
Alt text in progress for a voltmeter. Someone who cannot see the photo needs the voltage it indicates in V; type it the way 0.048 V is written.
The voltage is 210 V
